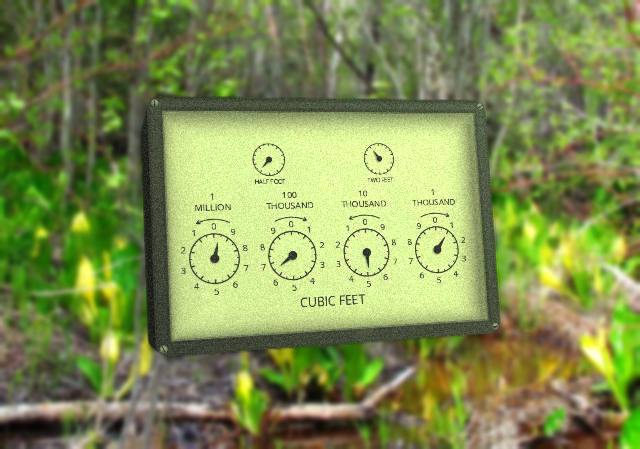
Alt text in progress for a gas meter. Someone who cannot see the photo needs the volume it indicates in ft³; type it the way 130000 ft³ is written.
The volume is 965100 ft³
